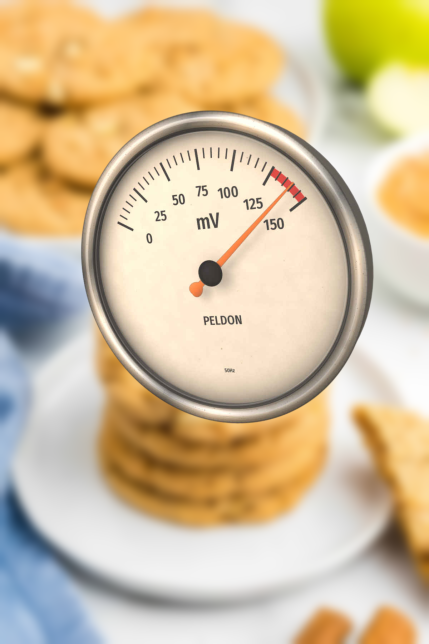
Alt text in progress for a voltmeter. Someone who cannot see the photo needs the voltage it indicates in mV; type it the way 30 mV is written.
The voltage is 140 mV
